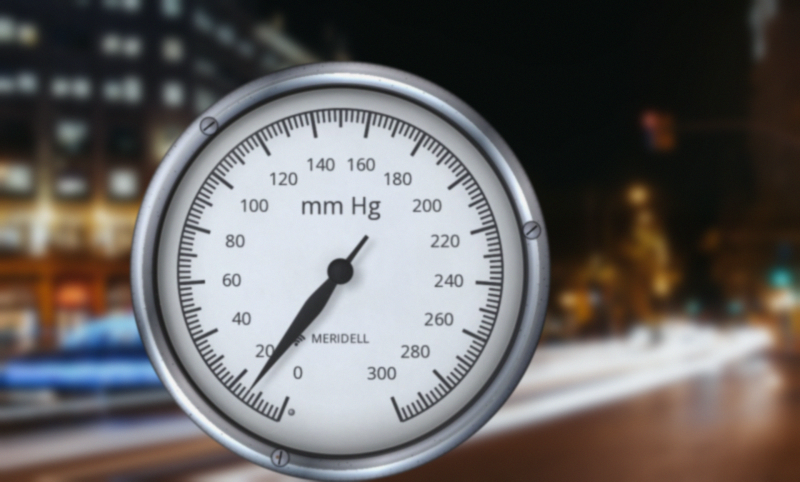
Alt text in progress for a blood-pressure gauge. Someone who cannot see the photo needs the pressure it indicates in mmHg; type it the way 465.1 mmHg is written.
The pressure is 14 mmHg
